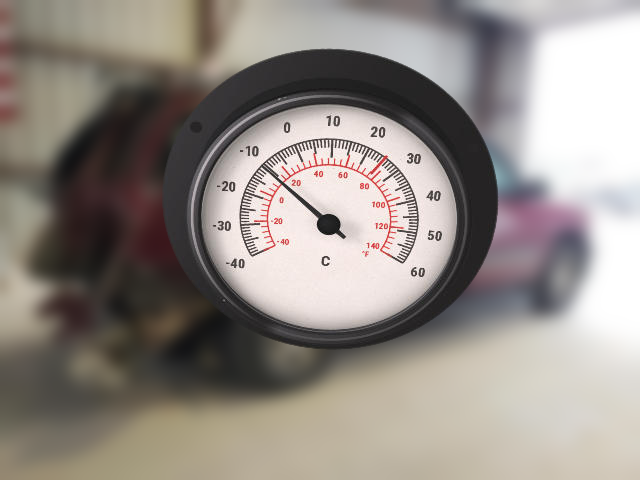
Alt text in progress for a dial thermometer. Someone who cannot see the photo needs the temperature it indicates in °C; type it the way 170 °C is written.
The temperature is -10 °C
